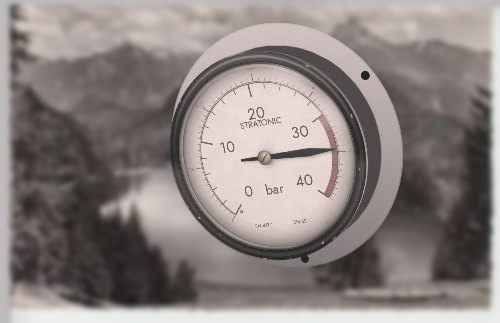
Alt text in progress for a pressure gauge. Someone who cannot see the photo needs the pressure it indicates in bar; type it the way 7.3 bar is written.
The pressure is 34 bar
